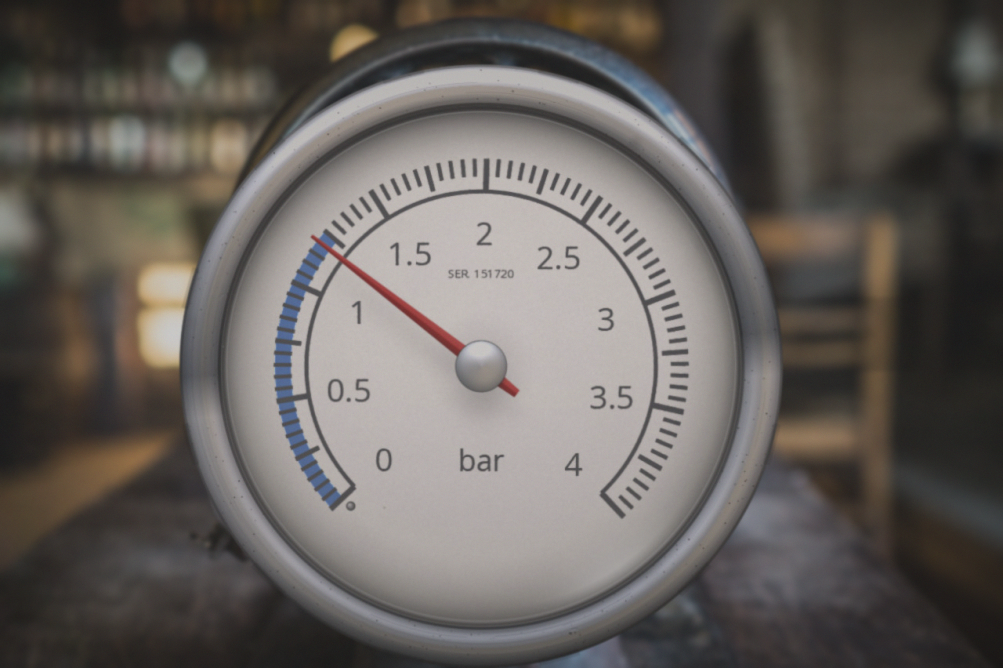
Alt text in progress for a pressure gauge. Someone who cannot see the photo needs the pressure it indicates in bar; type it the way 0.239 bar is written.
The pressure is 1.2 bar
